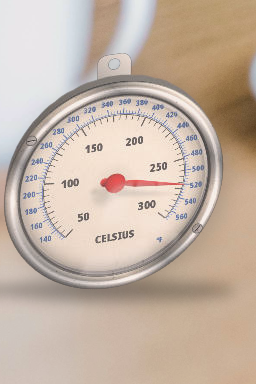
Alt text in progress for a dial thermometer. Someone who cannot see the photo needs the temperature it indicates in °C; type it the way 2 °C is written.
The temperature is 270 °C
